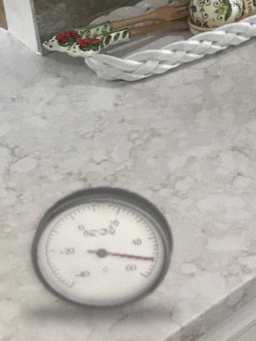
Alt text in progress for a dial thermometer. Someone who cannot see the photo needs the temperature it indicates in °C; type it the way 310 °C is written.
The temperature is 50 °C
